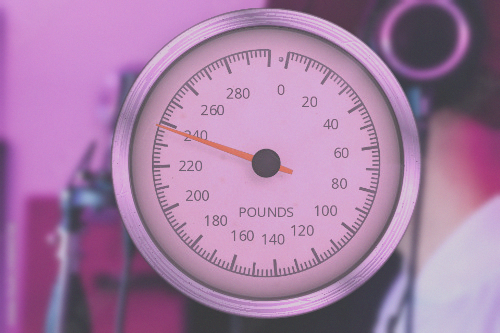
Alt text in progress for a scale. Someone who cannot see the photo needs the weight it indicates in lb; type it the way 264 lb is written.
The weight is 238 lb
